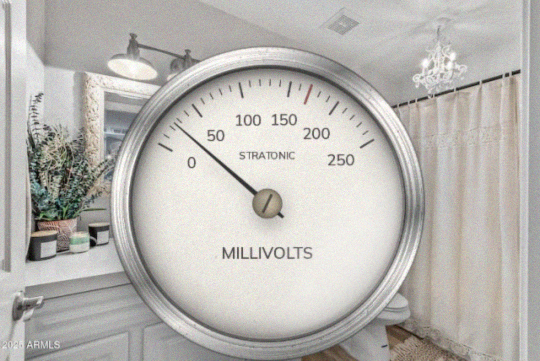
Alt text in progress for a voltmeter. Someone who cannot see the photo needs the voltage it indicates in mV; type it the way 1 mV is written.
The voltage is 25 mV
